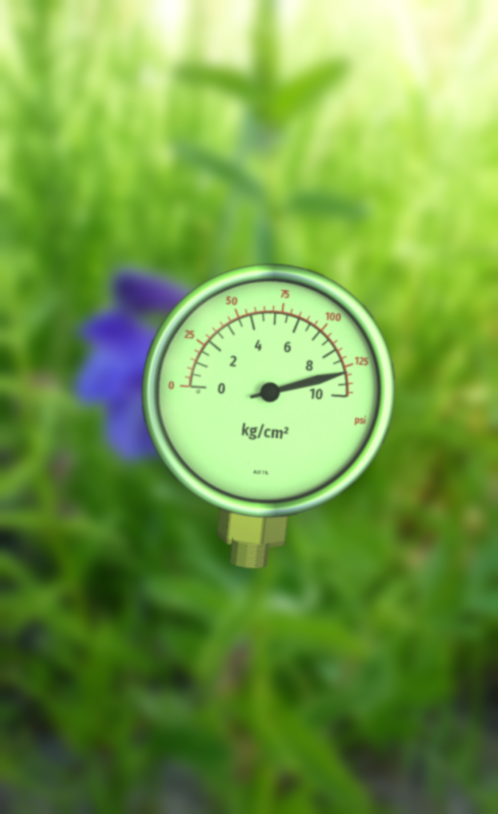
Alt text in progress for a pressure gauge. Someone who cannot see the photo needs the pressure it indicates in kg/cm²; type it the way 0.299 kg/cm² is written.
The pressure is 9 kg/cm²
